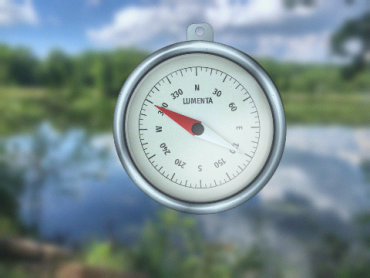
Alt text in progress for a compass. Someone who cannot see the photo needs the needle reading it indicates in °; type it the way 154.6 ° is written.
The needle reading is 300 °
